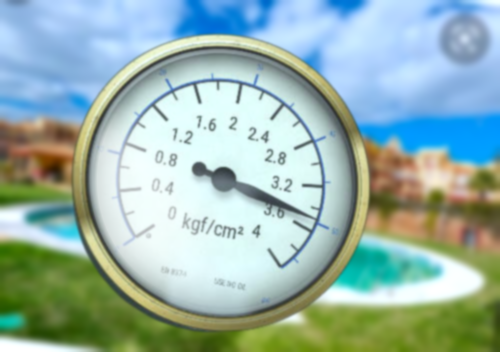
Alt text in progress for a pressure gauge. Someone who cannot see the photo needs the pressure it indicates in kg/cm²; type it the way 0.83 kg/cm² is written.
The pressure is 3.5 kg/cm²
